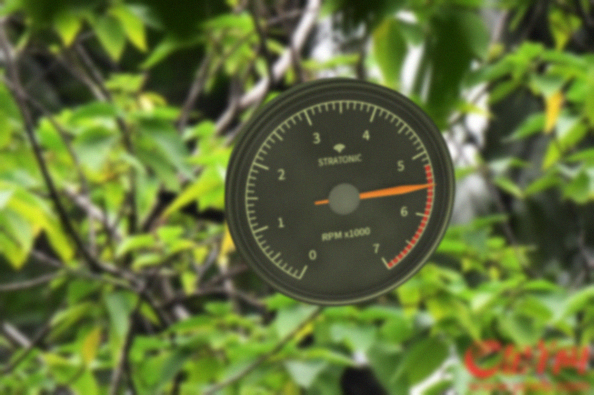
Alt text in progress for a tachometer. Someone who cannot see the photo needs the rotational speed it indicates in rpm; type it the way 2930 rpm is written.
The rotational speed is 5500 rpm
